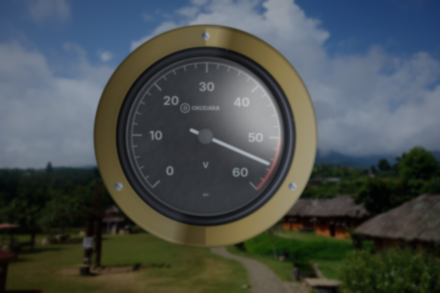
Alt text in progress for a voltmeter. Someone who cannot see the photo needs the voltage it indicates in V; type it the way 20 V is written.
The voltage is 55 V
